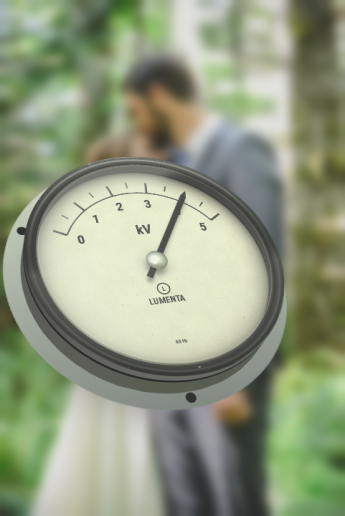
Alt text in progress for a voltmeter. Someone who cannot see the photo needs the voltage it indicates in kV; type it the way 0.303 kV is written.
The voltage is 4 kV
